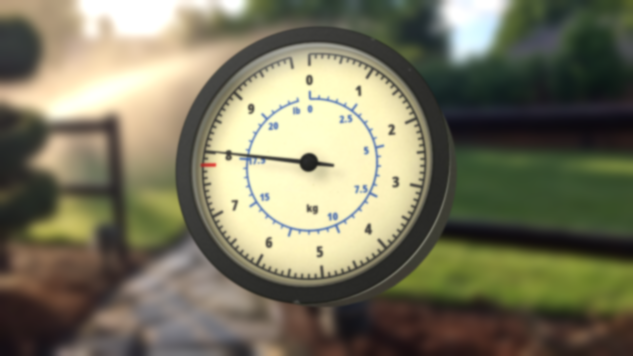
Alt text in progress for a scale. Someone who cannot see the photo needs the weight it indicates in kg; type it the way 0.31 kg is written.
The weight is 8 kg
